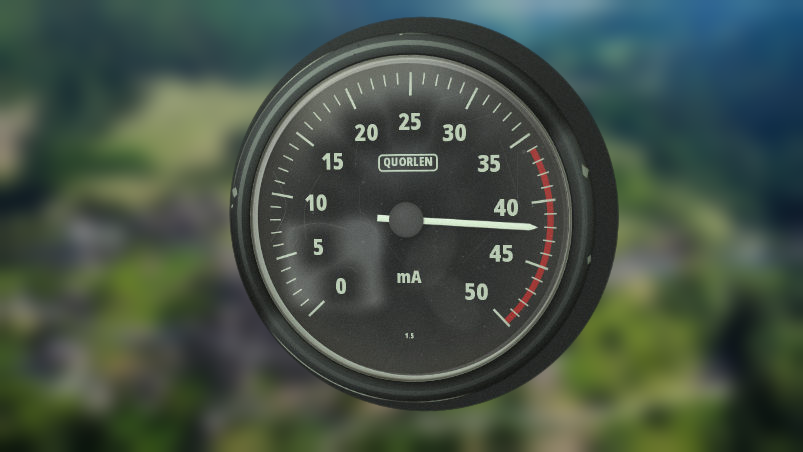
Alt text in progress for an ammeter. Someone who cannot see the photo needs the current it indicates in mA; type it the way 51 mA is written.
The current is 42 mA
